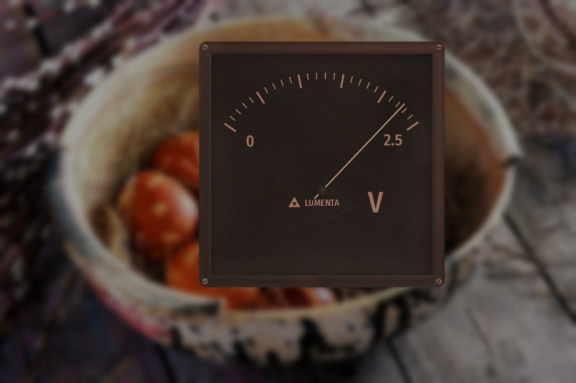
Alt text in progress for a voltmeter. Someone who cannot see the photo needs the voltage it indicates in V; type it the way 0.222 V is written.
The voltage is 2.25 V
